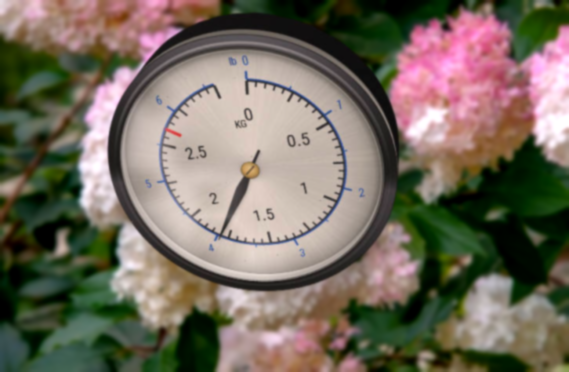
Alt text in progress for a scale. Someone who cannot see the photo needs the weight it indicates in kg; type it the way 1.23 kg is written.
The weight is 1.8 kg
